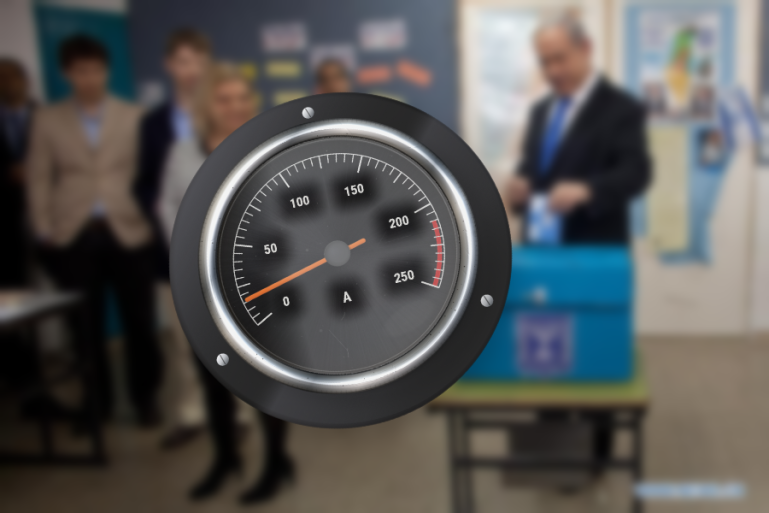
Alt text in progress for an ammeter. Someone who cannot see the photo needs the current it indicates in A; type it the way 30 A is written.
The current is 15 A
